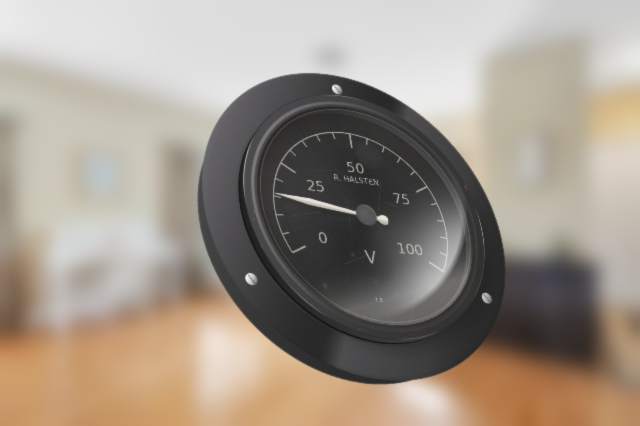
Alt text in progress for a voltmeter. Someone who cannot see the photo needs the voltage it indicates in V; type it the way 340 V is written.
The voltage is 15 V
